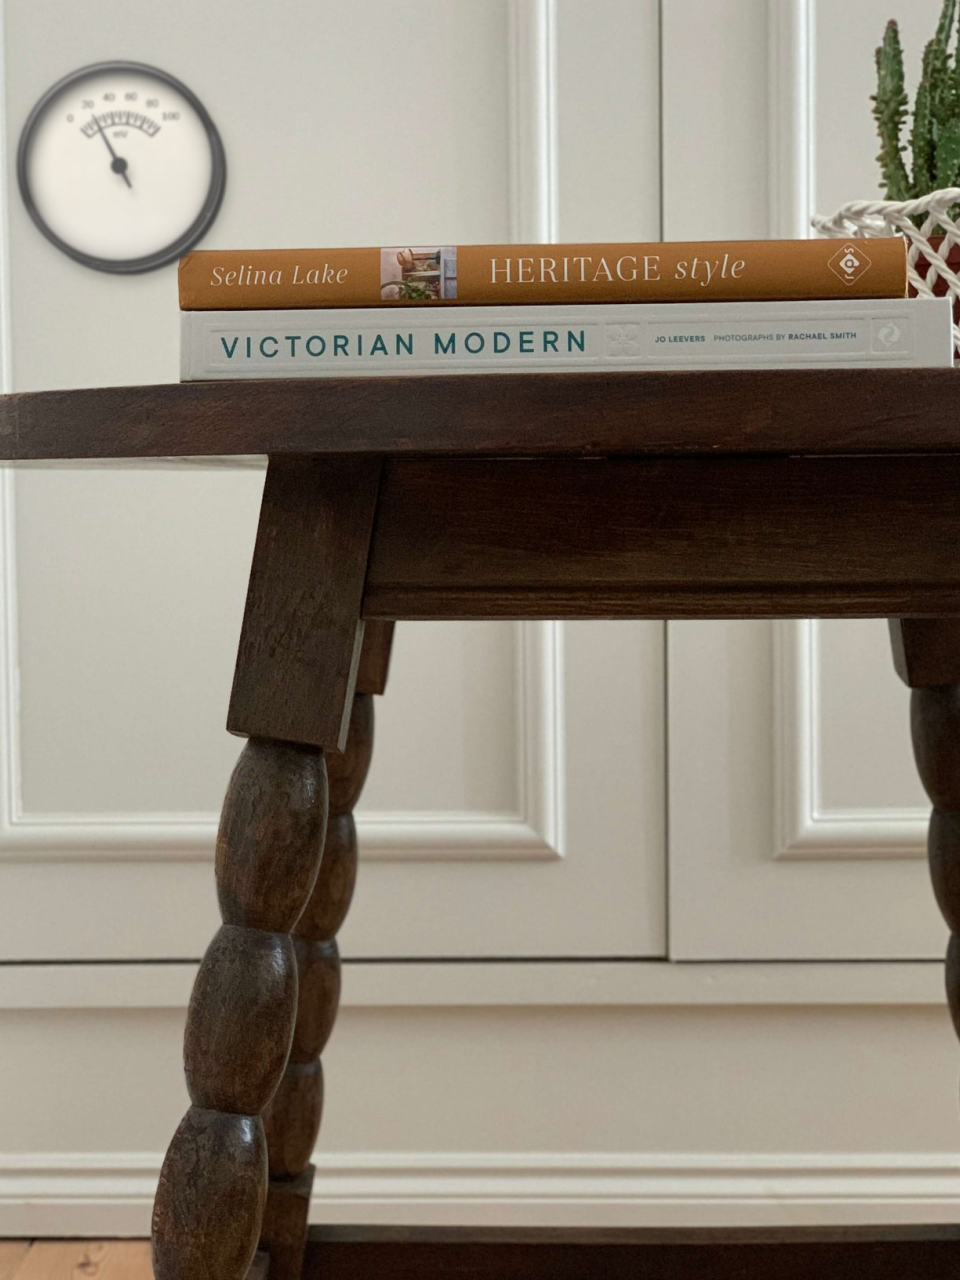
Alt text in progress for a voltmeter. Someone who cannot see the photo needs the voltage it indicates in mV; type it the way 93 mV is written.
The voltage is 20 mV
